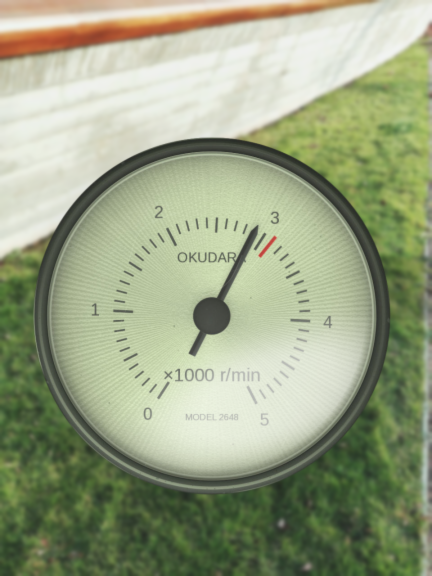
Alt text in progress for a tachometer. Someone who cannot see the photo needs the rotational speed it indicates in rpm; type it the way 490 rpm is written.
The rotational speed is 2900 rpm
